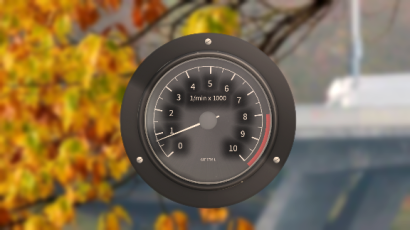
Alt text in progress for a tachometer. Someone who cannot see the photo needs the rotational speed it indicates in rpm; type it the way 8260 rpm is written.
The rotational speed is 750 rpm
